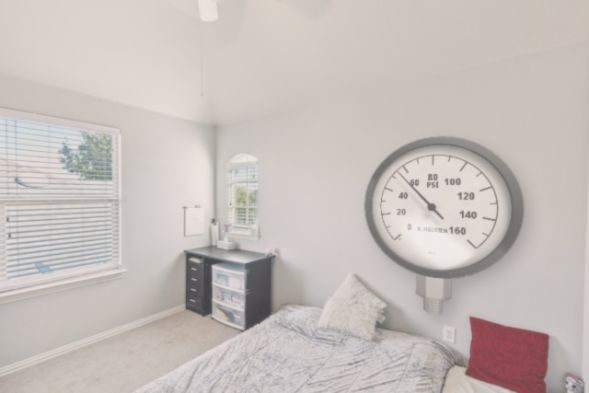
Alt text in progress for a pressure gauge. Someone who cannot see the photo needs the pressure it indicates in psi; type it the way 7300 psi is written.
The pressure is 55 psi
